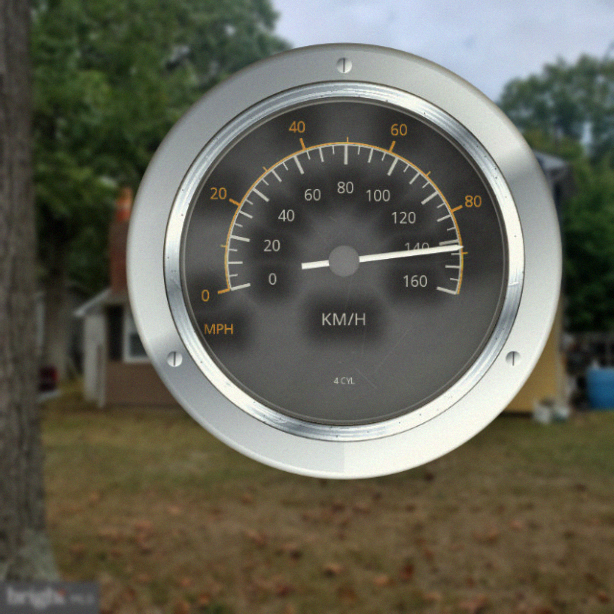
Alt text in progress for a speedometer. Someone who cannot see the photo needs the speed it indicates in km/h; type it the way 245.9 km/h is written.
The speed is 142.5 km/h
